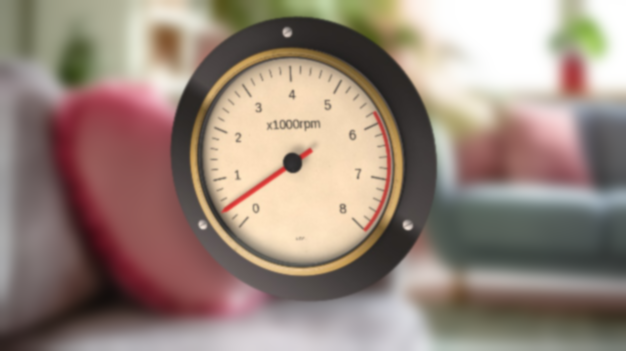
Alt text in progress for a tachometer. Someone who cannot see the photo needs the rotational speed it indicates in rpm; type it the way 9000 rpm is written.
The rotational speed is 400 rpm
